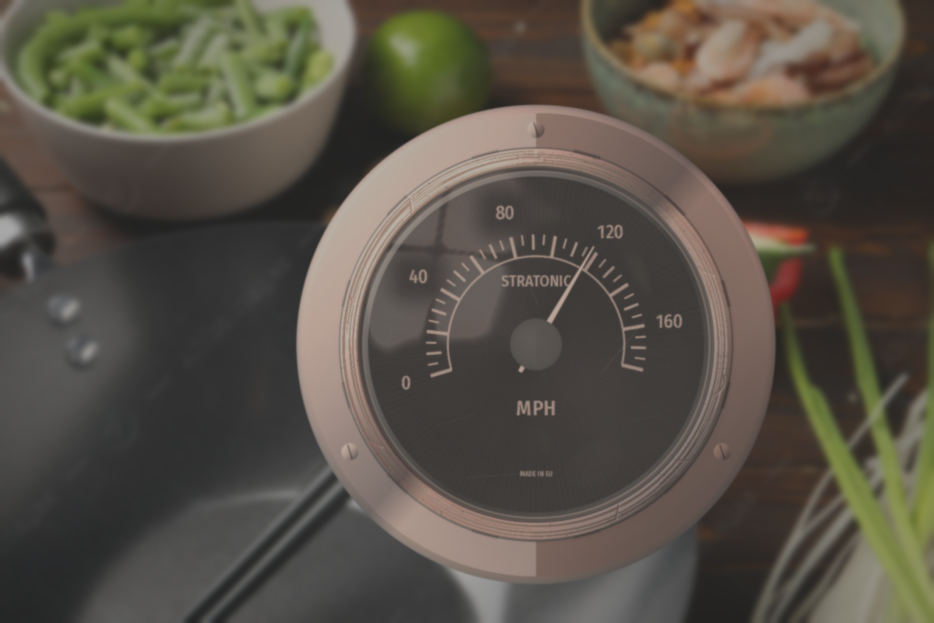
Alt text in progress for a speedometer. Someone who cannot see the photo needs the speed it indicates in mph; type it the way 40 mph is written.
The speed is 117.5 mph
